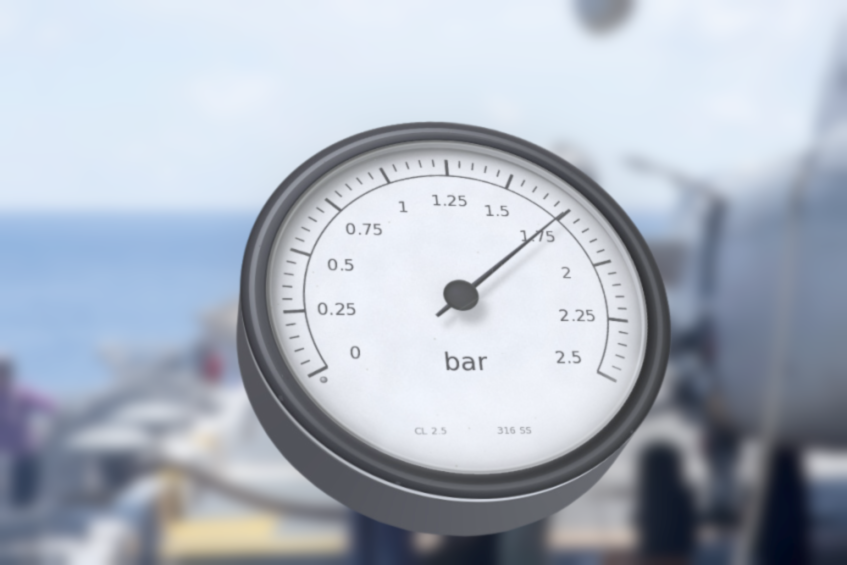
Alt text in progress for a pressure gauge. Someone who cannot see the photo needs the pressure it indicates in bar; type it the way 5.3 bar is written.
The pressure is 1.75 bar
